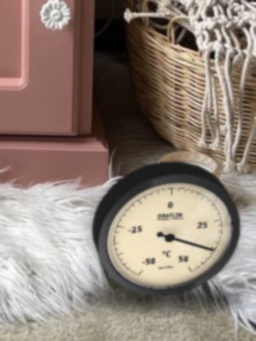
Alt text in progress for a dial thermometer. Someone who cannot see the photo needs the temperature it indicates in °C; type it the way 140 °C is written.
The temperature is 37.5 °C
